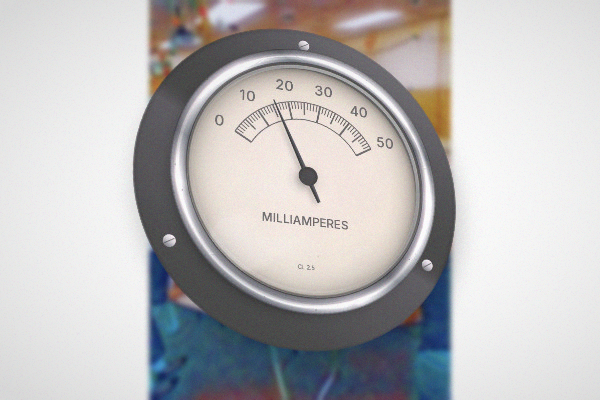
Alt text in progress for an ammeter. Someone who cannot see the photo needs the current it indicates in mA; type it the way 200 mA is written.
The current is 15 mA
